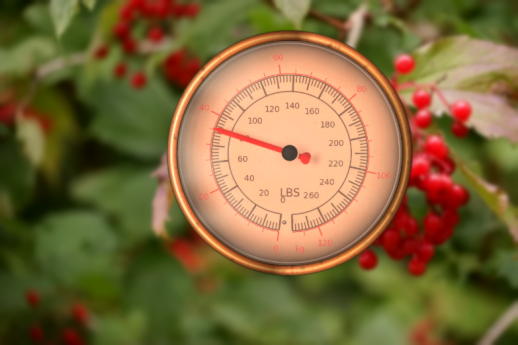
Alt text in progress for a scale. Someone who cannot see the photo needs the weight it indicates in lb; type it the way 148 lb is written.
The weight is 80 lb
